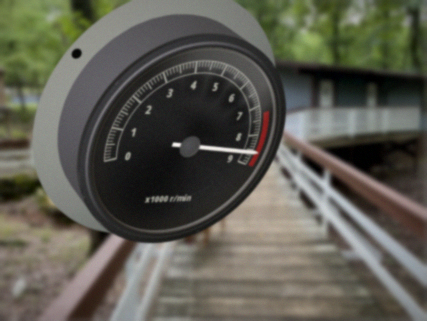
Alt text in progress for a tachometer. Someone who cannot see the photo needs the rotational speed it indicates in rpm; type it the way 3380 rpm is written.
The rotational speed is 8500 rpm
